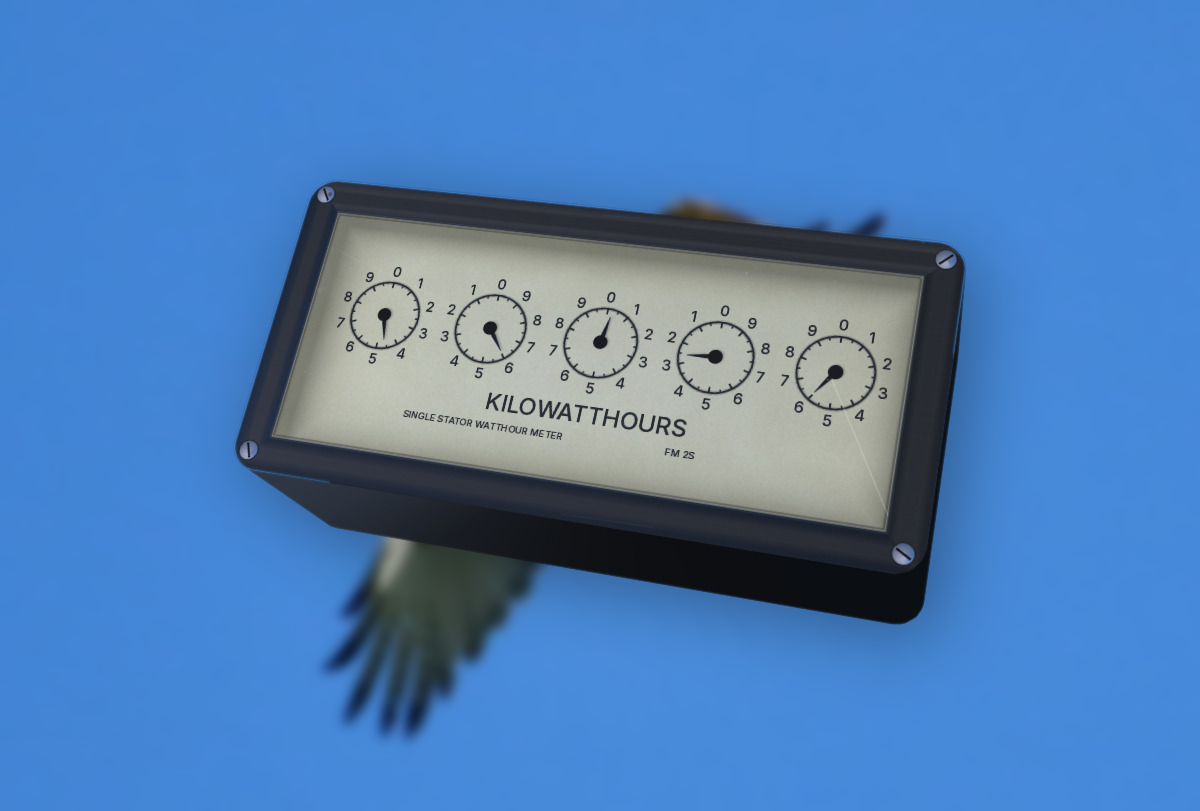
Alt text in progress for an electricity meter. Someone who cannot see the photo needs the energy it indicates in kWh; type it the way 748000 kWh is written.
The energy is 46026 kWh
